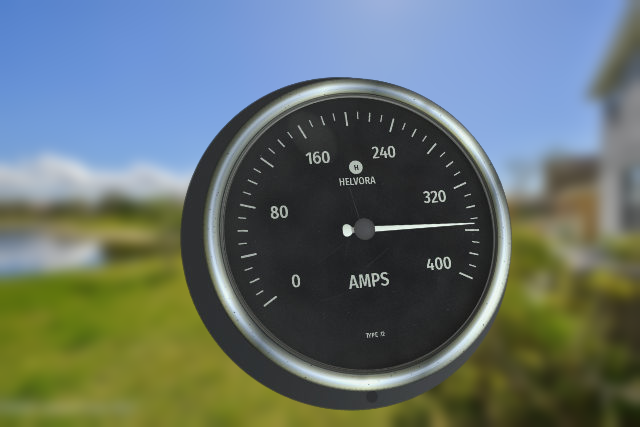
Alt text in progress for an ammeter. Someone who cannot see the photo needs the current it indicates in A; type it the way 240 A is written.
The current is 355 A
